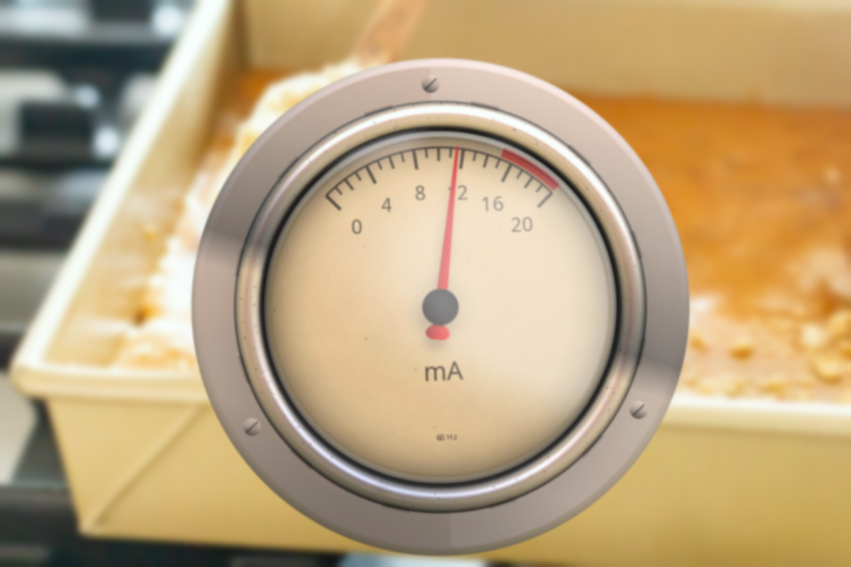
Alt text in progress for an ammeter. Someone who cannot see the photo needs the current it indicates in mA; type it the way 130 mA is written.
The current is 11.5 mA
